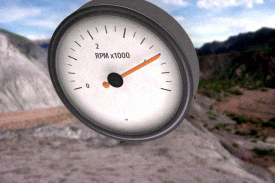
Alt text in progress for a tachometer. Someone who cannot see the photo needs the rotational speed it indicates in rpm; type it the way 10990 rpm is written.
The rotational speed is 4000 rpm
